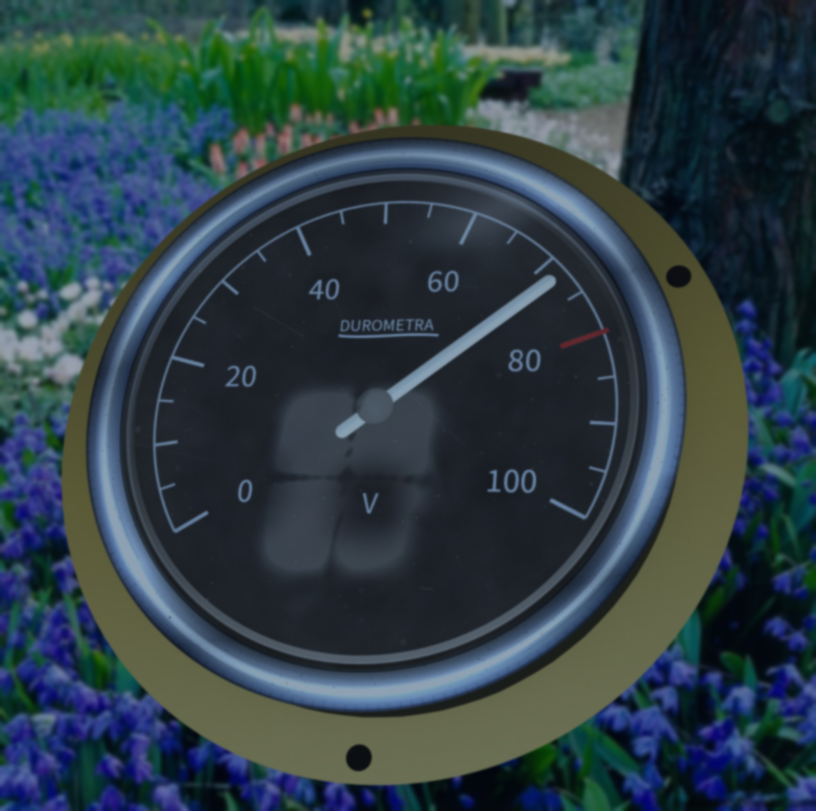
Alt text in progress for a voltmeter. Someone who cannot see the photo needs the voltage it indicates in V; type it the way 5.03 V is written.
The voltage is 72.5 V
